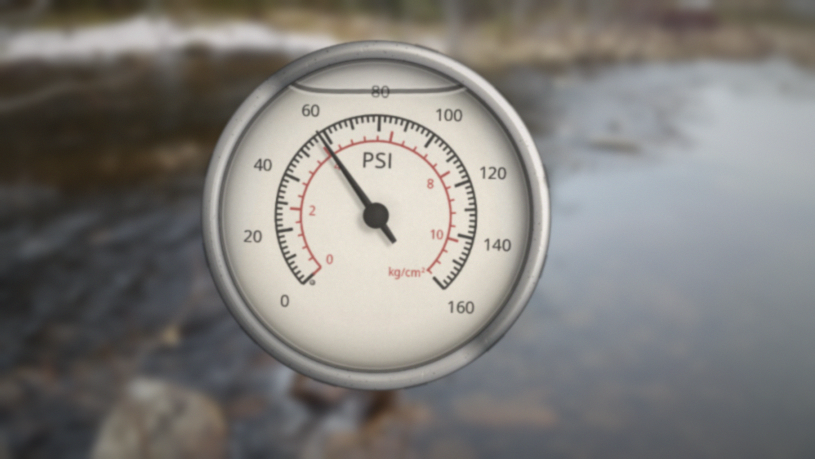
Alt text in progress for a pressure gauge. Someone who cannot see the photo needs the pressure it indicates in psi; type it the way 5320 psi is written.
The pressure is 58 psi
